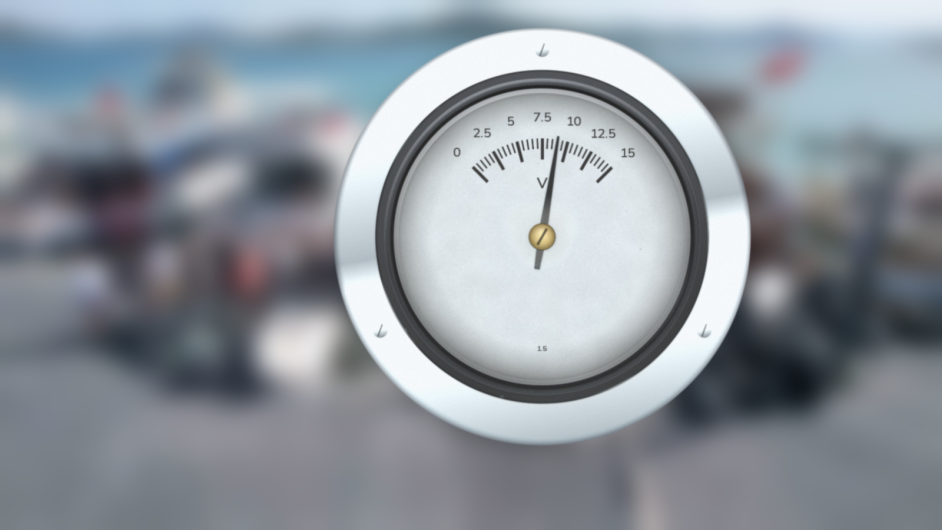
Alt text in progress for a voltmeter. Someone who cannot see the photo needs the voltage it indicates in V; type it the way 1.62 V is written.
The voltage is 9 V
